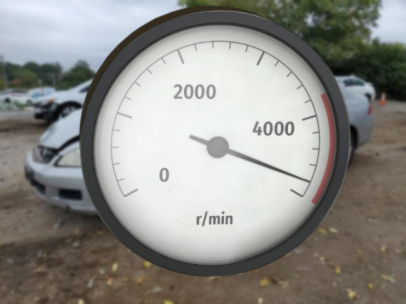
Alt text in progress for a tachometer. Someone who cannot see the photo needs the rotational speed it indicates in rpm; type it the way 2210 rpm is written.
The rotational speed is 4800 rpm
